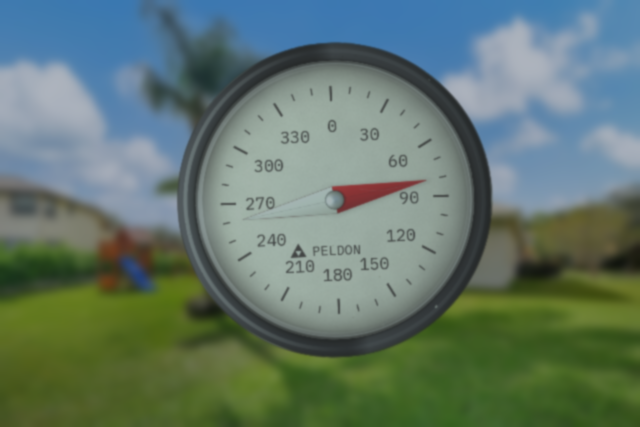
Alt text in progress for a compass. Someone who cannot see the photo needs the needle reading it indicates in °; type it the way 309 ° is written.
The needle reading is 80 °
